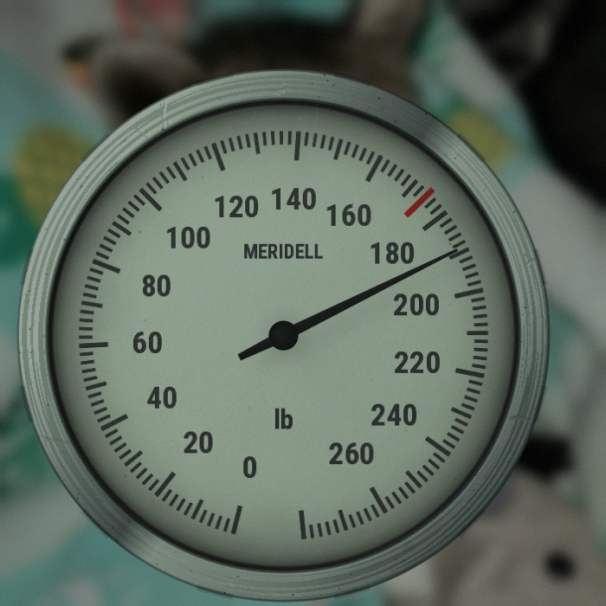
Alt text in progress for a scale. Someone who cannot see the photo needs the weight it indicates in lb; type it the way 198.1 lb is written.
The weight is 189 lb
